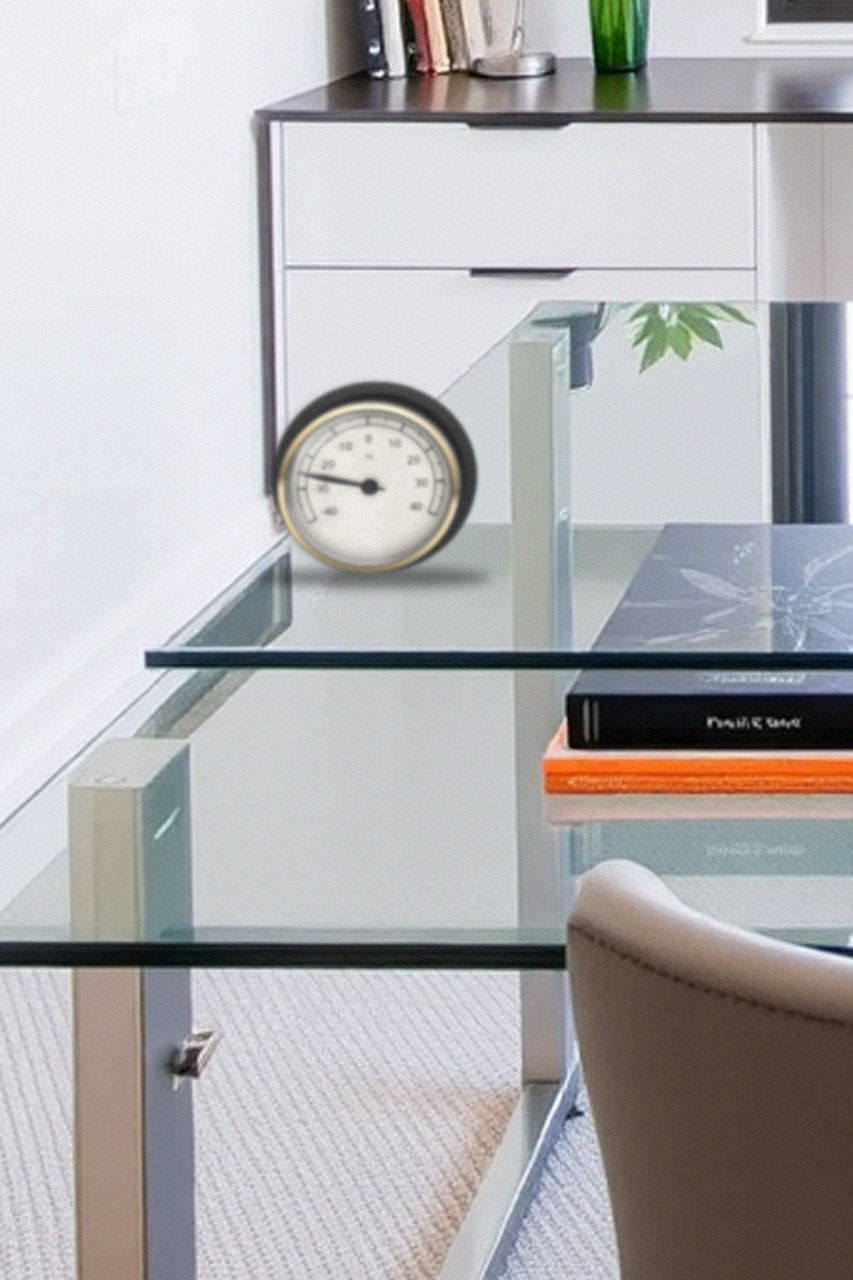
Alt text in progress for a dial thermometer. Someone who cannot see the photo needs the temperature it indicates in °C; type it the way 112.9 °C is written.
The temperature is -25 °C
